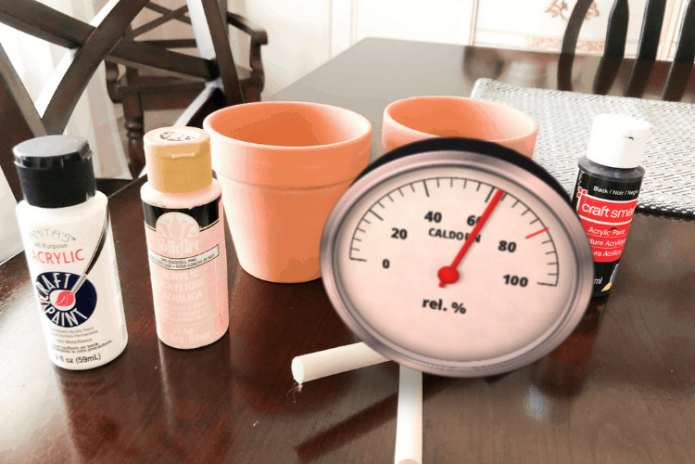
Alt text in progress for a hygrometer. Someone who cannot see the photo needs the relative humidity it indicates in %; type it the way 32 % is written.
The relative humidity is 62 %
